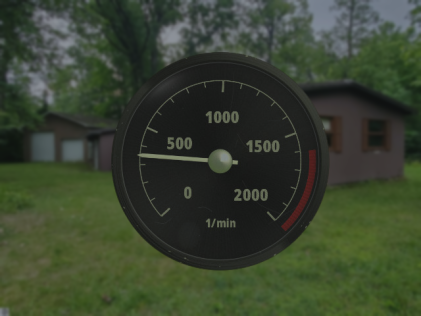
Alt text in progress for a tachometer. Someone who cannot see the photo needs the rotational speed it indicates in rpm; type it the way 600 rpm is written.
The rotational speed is 350 rpm
